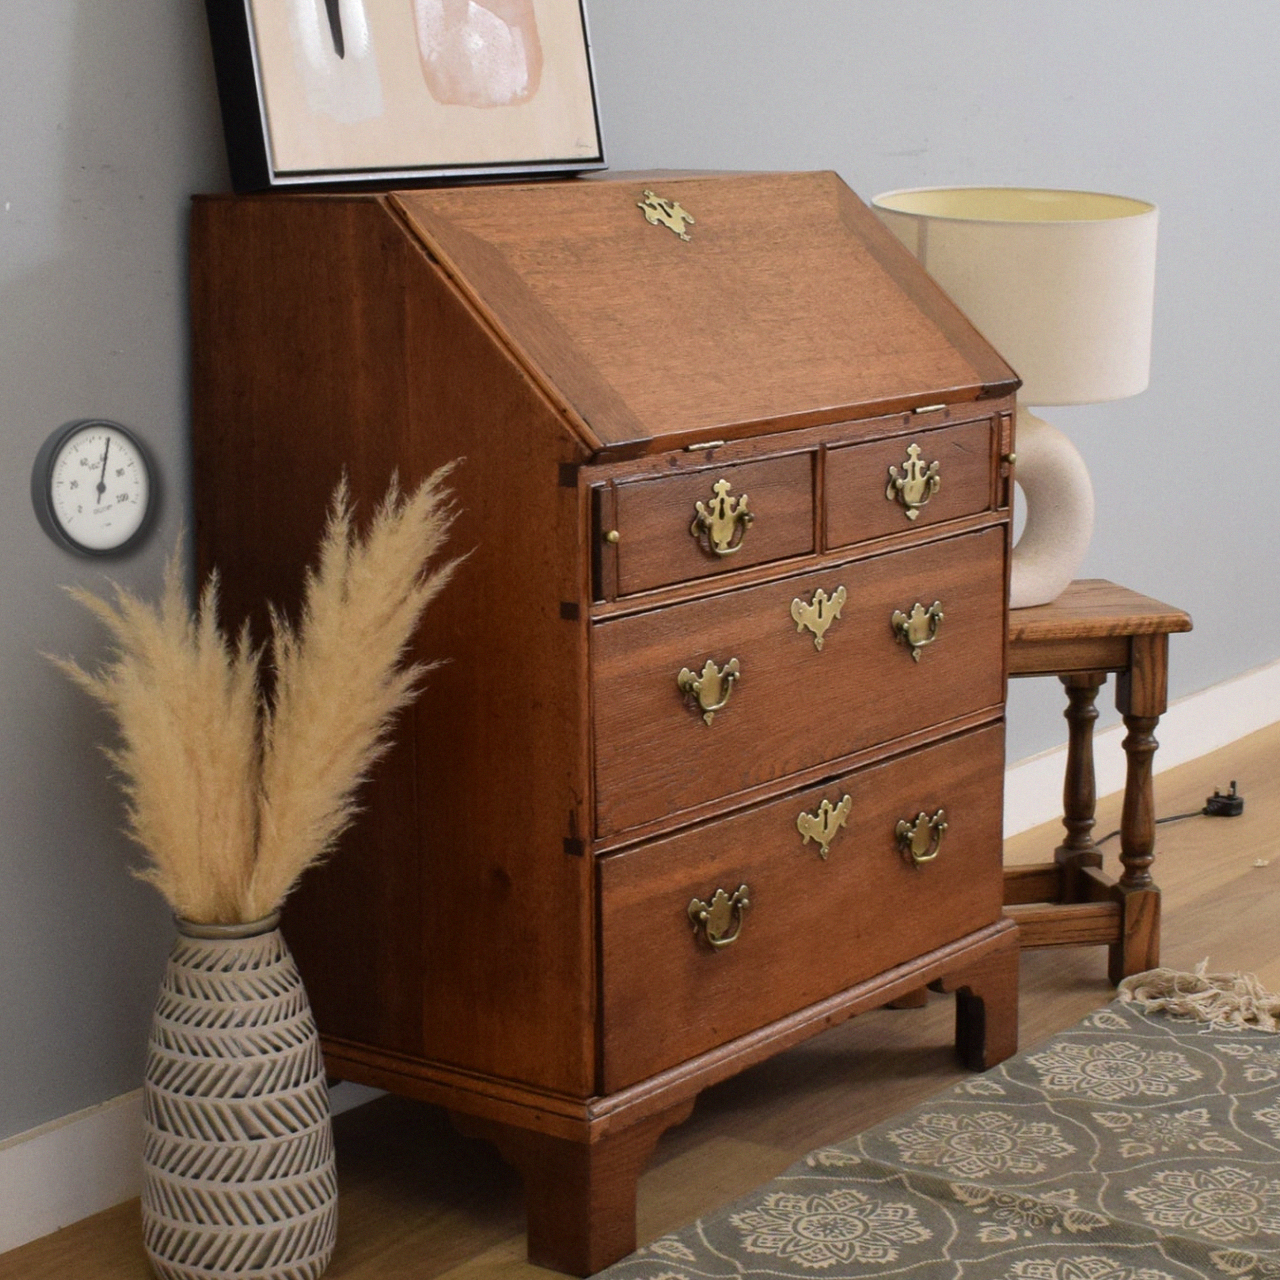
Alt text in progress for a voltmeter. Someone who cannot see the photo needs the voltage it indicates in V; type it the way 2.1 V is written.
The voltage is 60 V
